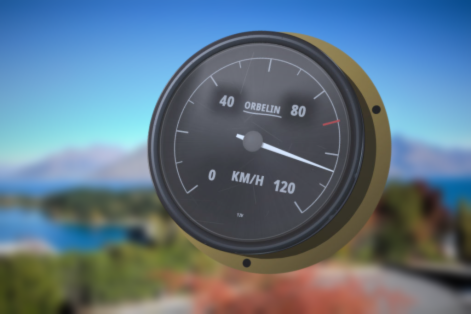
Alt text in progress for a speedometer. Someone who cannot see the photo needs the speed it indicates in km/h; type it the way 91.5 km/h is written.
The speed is 105 km/h
